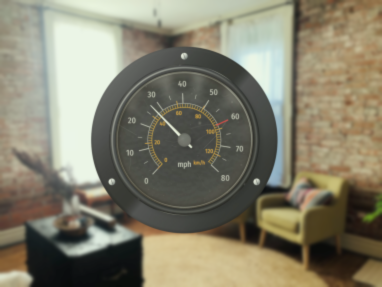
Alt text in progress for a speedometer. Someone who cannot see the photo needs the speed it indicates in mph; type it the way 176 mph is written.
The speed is 27.5 mph
